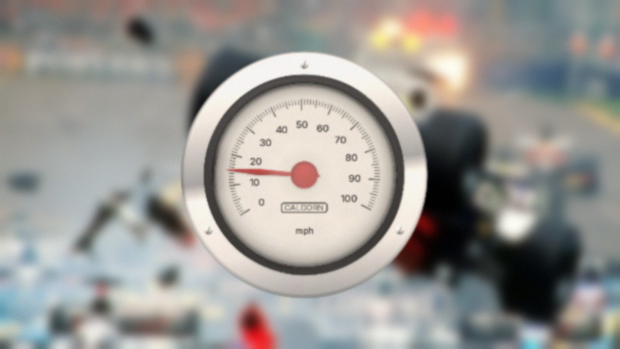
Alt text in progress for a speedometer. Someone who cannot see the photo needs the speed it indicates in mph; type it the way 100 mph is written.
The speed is 15 mph
